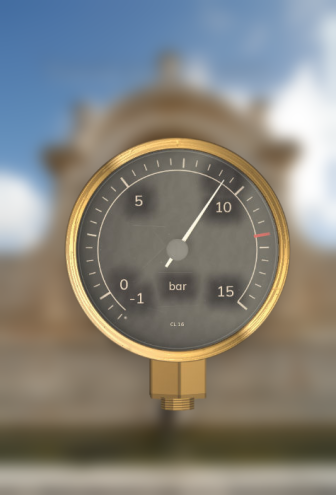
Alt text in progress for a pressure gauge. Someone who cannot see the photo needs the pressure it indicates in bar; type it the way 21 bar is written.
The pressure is 9.25 bar
